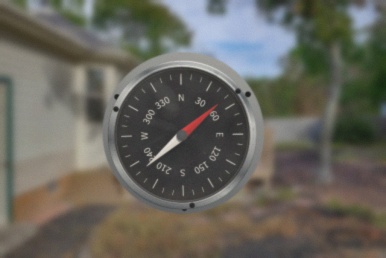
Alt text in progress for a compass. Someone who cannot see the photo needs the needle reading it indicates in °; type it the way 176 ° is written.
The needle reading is 50 °
